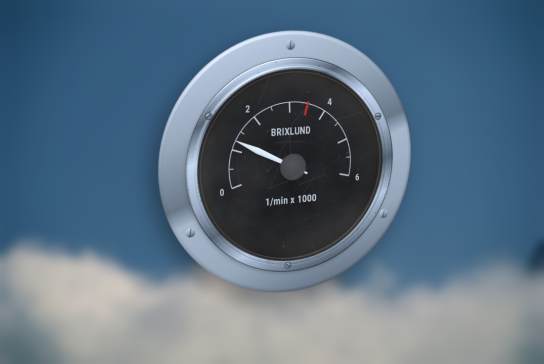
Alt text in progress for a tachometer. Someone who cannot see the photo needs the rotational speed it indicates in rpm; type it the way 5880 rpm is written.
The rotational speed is 1250 rpm
